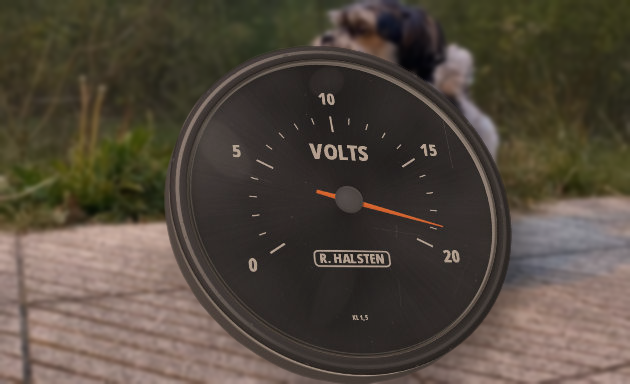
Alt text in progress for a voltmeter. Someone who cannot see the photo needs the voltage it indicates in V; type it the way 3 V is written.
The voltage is 19 V
